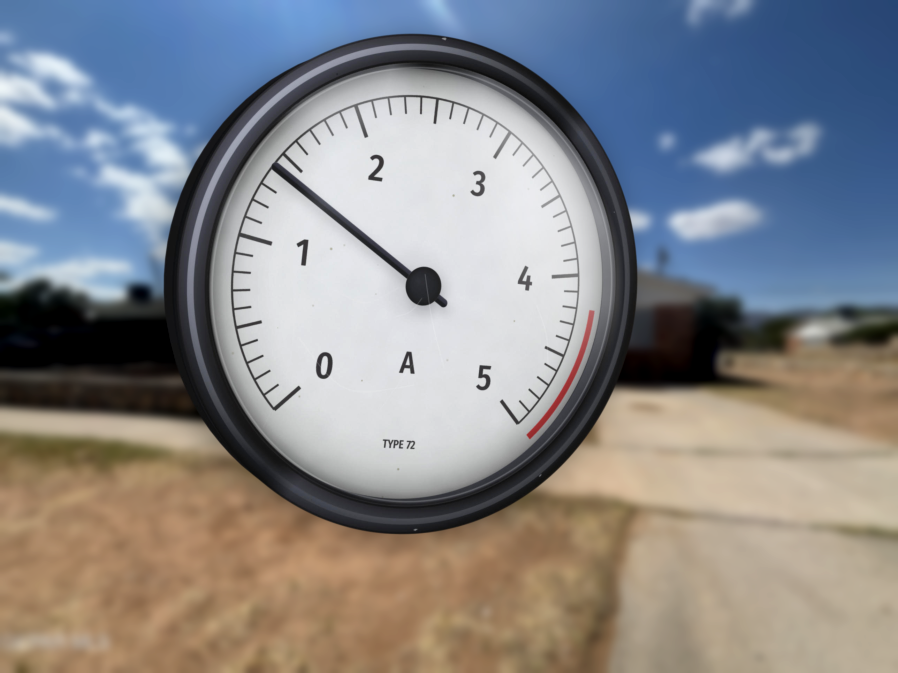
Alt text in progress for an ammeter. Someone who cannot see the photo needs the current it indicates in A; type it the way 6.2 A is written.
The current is 1.4 A
